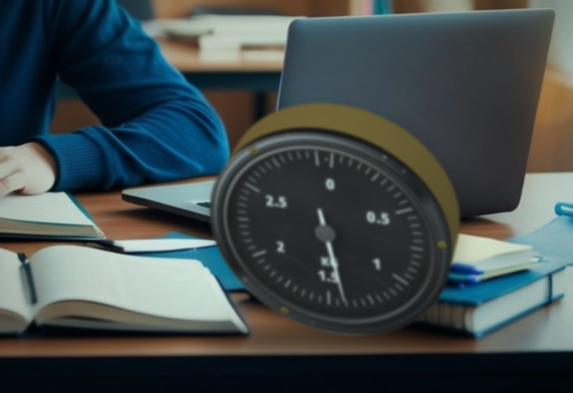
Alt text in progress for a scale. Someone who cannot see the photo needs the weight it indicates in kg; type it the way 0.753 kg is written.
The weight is 1.4 kg
